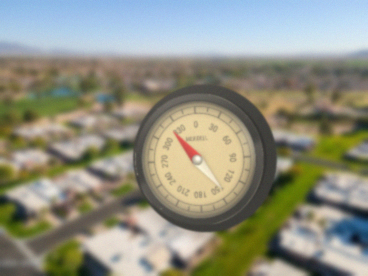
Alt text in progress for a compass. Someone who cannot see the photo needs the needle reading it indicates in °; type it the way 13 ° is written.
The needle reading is 322.5 °
